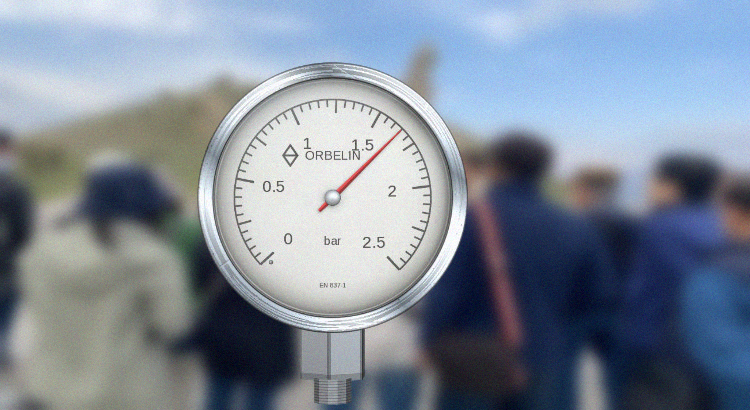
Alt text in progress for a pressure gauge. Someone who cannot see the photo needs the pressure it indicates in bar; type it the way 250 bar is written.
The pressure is 1.65 bar
